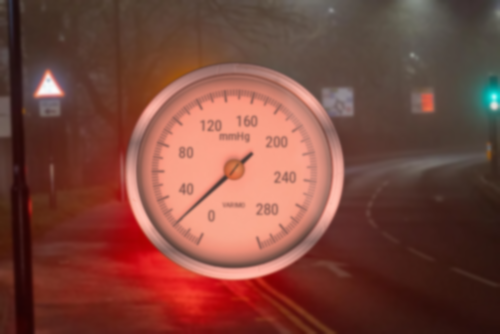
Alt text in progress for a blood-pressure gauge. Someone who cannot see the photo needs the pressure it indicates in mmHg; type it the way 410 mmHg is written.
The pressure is 20 mmHg
